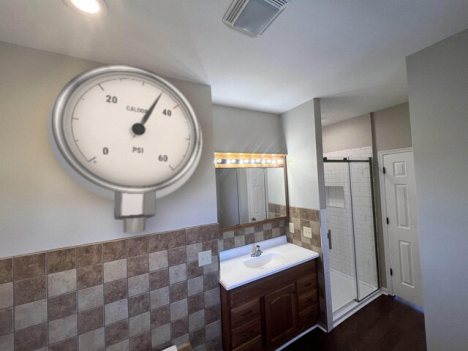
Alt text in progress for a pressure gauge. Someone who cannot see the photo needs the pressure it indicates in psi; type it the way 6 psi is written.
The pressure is 35 psi
